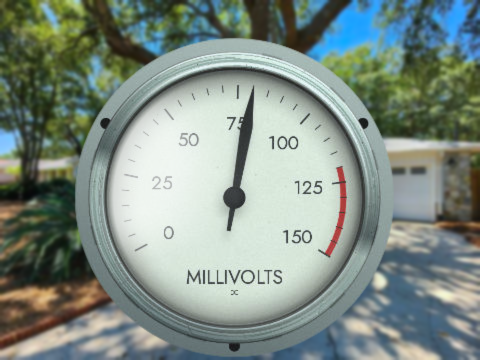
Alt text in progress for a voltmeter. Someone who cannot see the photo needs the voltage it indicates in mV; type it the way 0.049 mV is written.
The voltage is 80 mV
